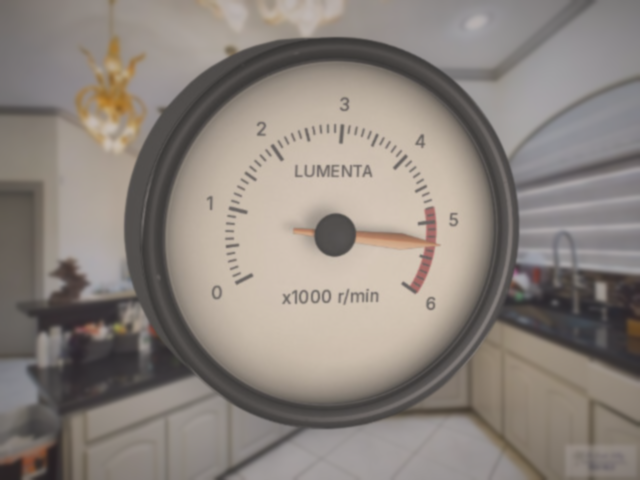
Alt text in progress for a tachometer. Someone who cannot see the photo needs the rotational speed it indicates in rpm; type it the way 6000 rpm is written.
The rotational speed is 5300 rpm
